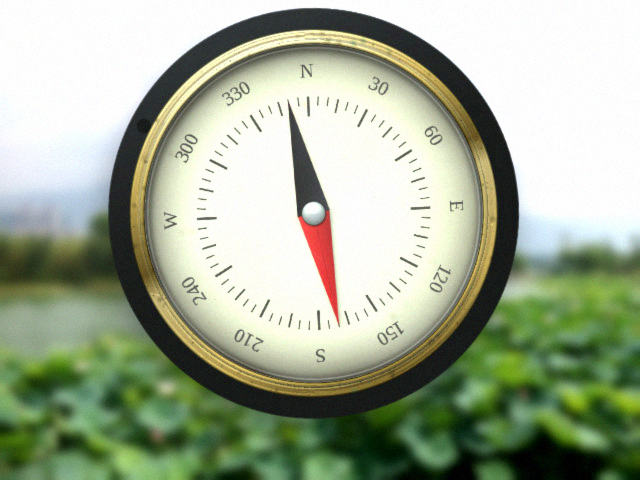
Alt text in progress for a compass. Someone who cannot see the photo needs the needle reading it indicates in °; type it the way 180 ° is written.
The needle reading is 170 °
